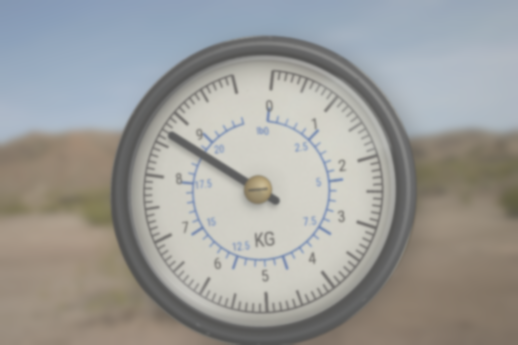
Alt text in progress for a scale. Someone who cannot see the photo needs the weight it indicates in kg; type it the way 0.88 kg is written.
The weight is 8.7 kg
